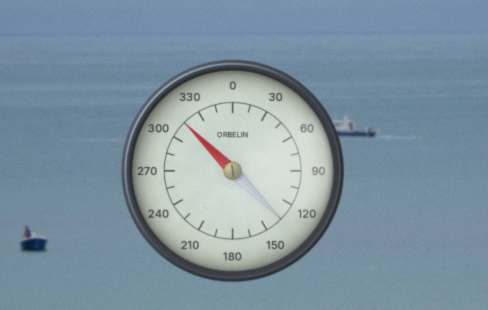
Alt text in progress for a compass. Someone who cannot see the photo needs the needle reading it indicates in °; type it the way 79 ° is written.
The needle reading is 315 °
